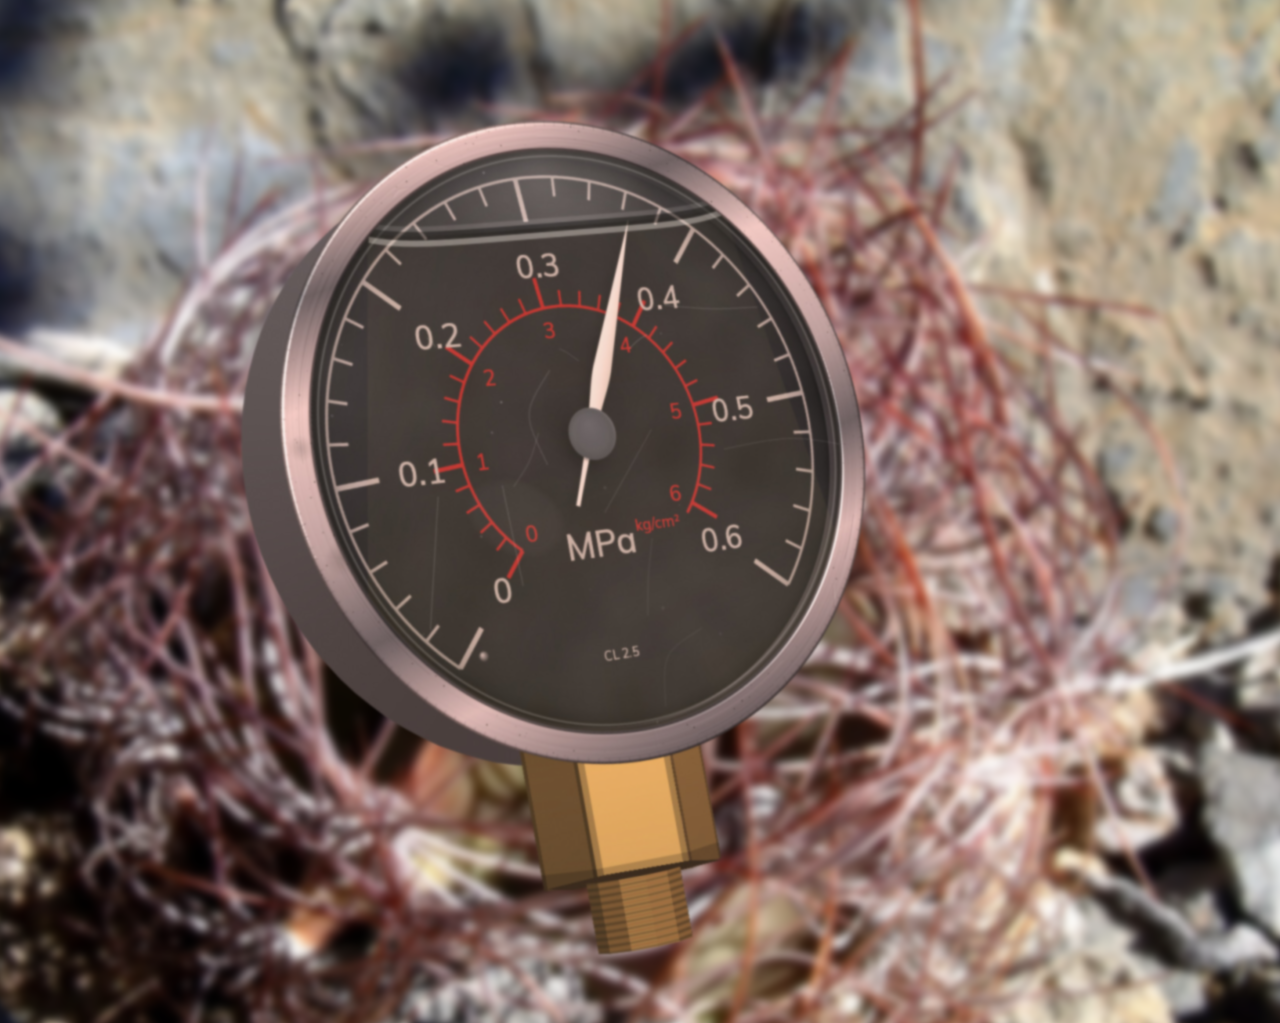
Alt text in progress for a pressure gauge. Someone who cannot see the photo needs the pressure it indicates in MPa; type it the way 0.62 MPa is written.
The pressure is 0.36 MPa
